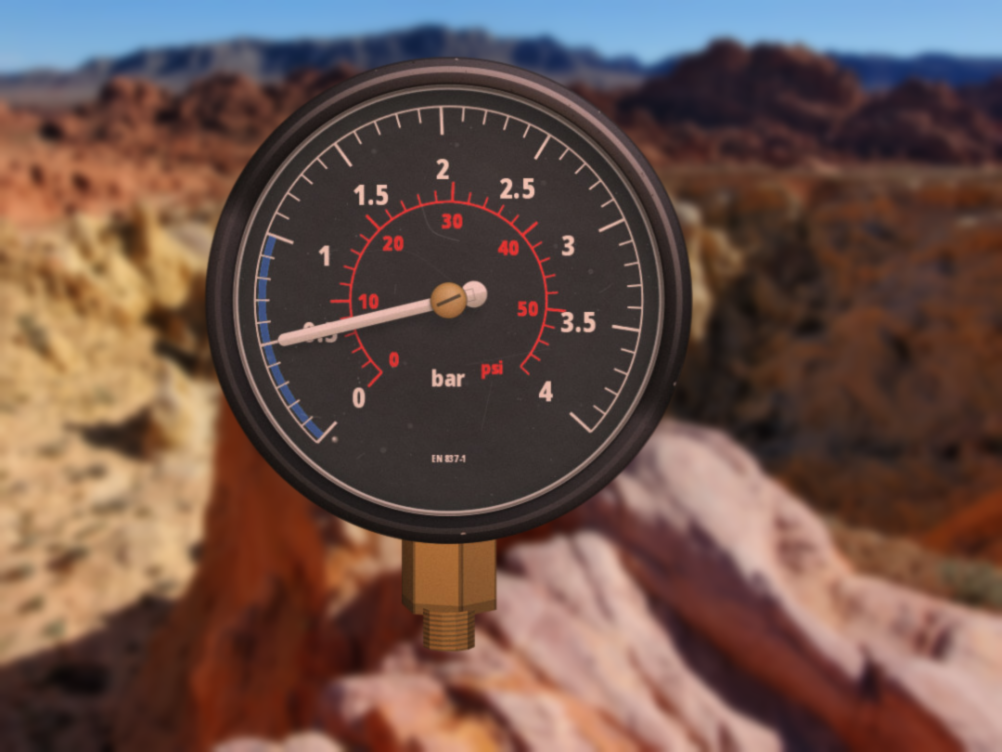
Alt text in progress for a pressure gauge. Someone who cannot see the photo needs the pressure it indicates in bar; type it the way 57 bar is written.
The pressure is 0.5 bar
